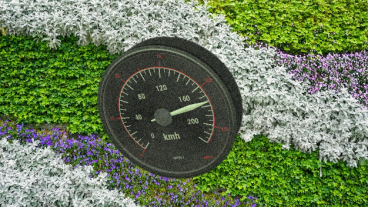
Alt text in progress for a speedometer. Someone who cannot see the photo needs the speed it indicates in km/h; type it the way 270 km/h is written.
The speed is 175 km/h
